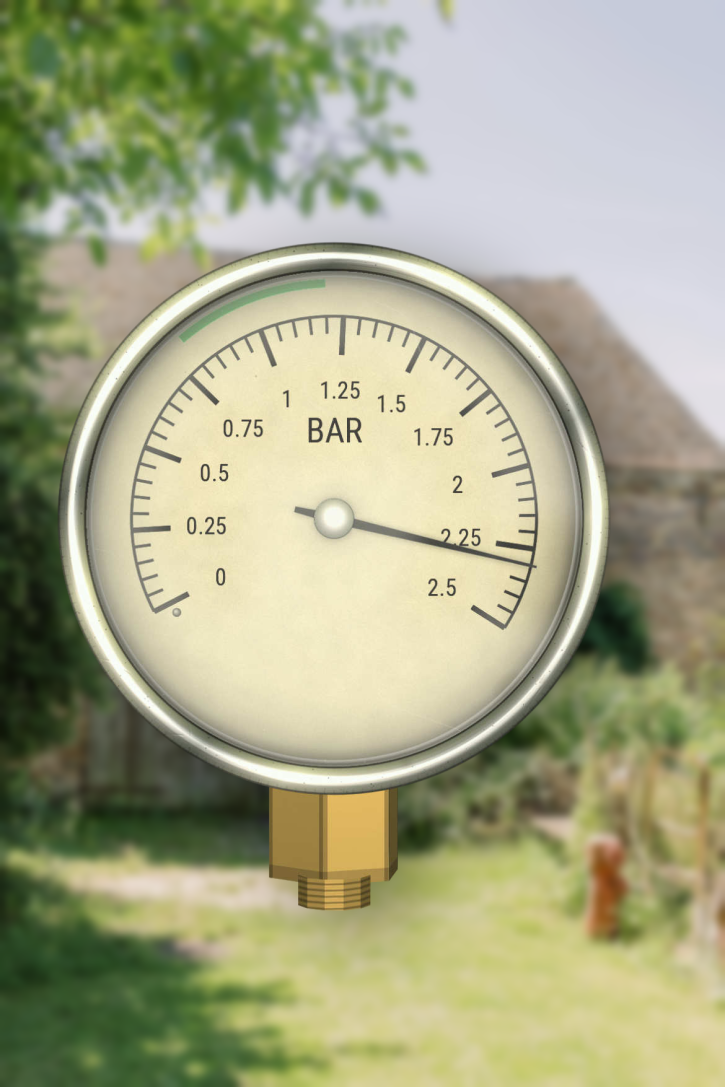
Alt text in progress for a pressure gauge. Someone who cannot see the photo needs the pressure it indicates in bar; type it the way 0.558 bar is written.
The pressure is 2.3 bar
